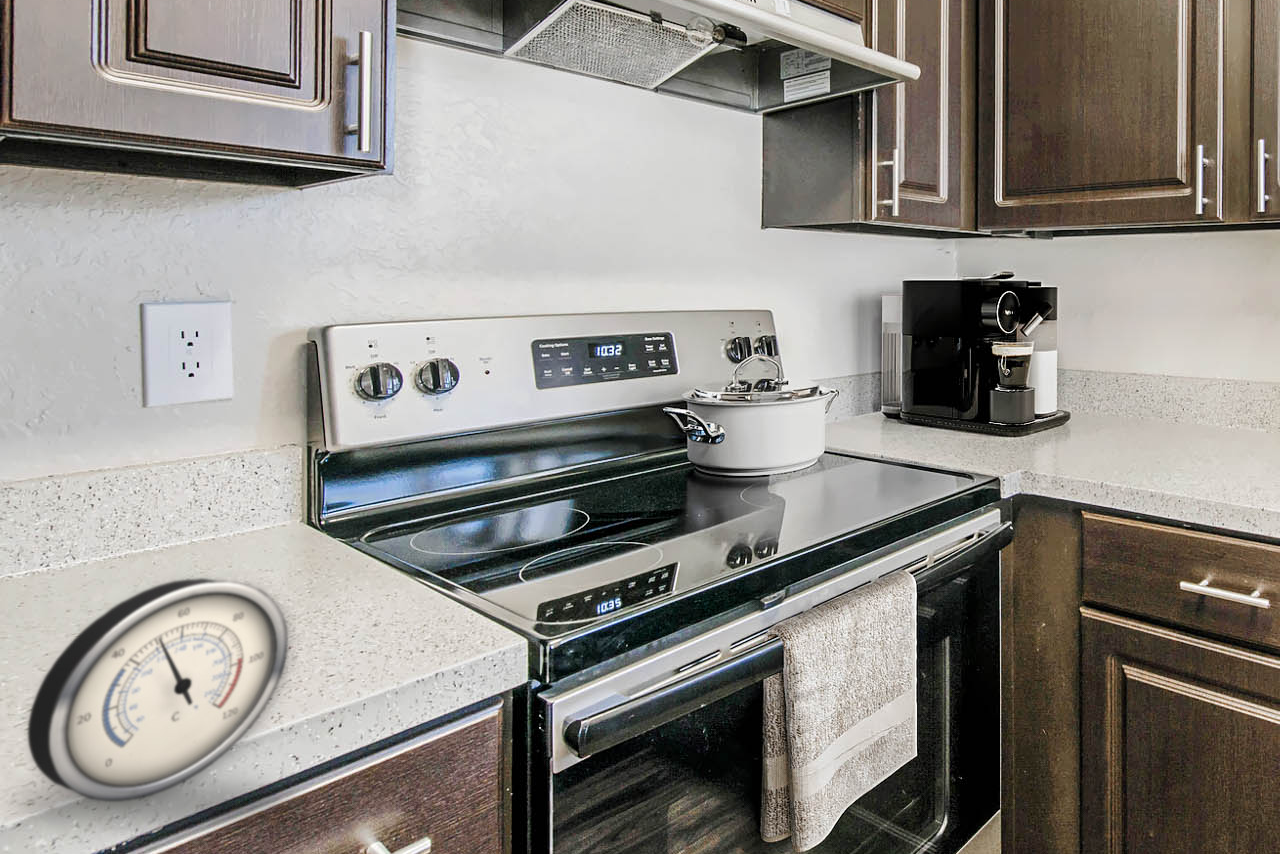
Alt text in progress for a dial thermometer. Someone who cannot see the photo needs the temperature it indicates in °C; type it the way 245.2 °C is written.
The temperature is 50 °C
